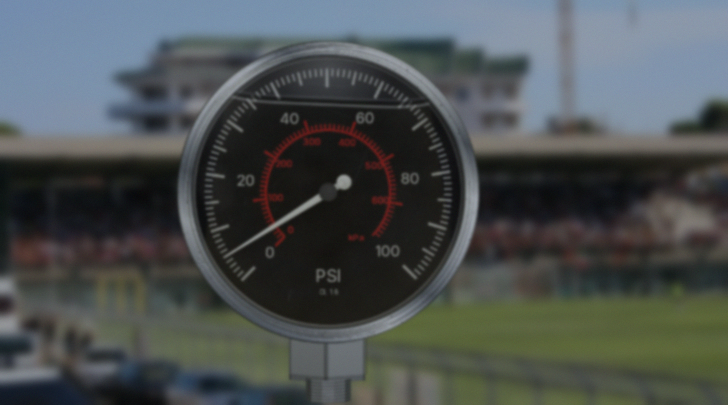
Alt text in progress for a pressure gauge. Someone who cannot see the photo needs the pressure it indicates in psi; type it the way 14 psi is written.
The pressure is 5 psi
